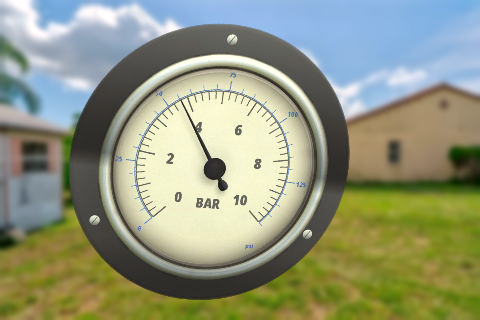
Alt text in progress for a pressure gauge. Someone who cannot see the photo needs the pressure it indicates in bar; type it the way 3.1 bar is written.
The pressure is 3.8 bar
